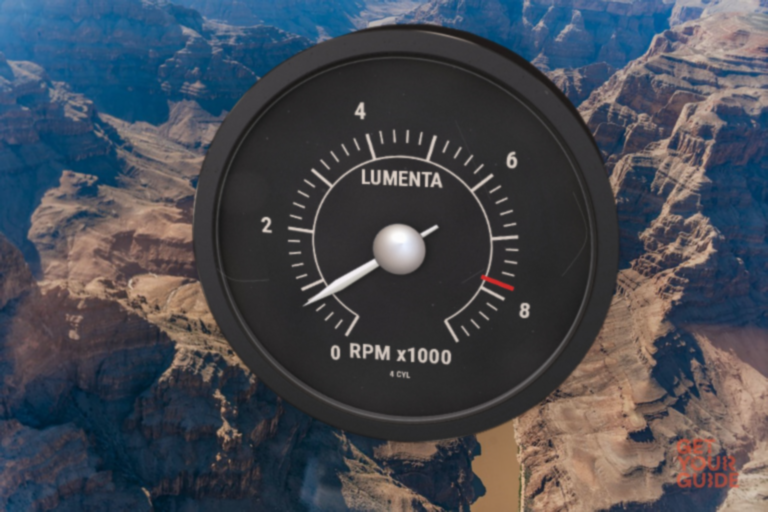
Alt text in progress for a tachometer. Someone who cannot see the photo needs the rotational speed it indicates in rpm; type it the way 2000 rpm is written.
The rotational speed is 800 rpm
